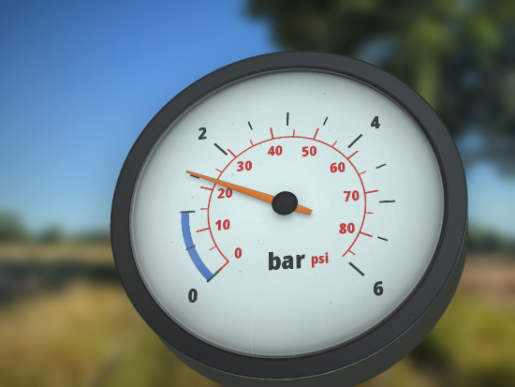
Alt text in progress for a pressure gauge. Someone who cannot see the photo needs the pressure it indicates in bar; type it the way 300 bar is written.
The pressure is 1.5 bar
